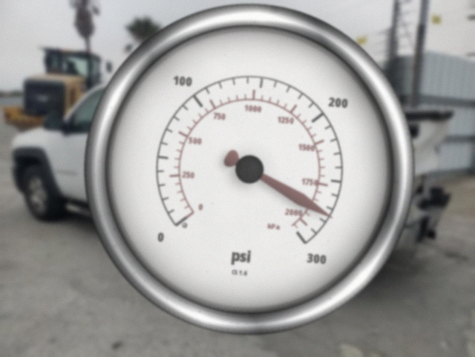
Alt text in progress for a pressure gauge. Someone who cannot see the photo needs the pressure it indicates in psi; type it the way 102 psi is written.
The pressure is 275 psi
